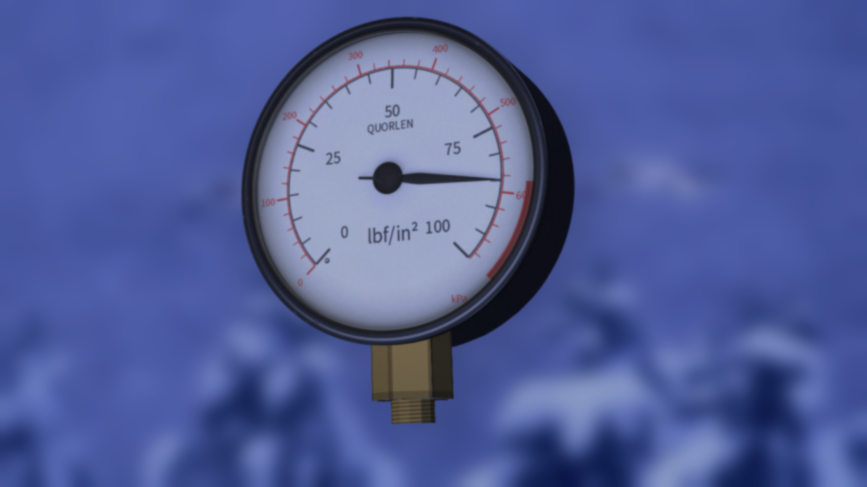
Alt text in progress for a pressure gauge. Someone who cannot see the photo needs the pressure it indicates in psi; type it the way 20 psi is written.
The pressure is 85 psi
